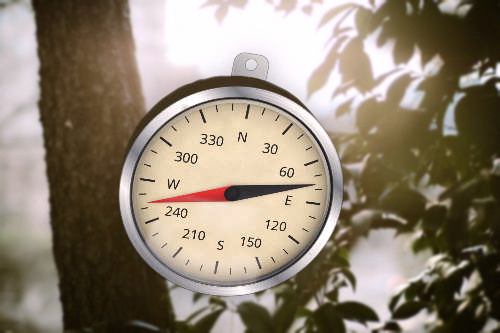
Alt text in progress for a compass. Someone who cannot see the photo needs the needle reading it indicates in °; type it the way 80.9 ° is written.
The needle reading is 255 °
